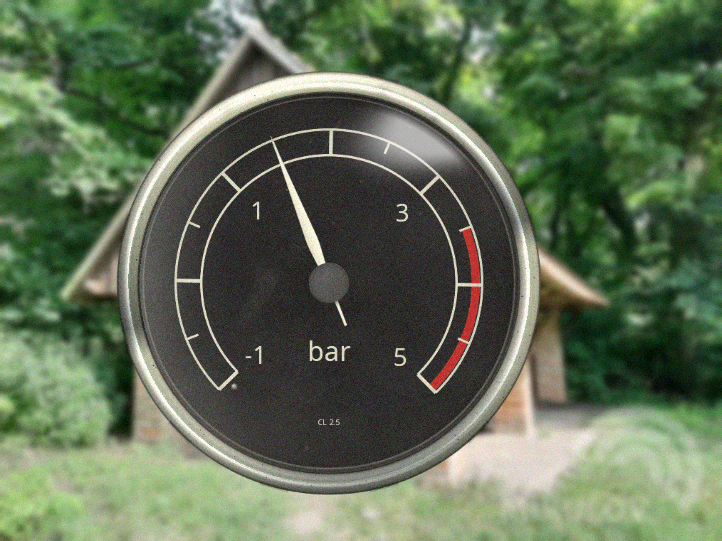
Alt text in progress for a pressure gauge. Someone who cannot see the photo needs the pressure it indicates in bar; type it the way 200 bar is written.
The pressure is 1.5 bar
